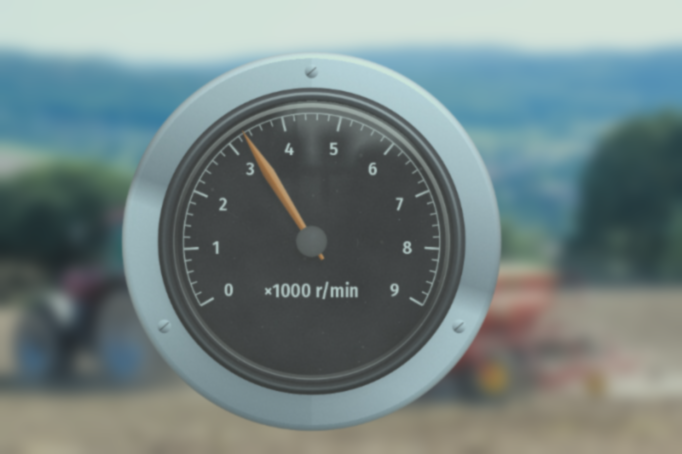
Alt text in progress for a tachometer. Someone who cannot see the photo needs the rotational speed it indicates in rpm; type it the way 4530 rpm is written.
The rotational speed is 3300 rpm
